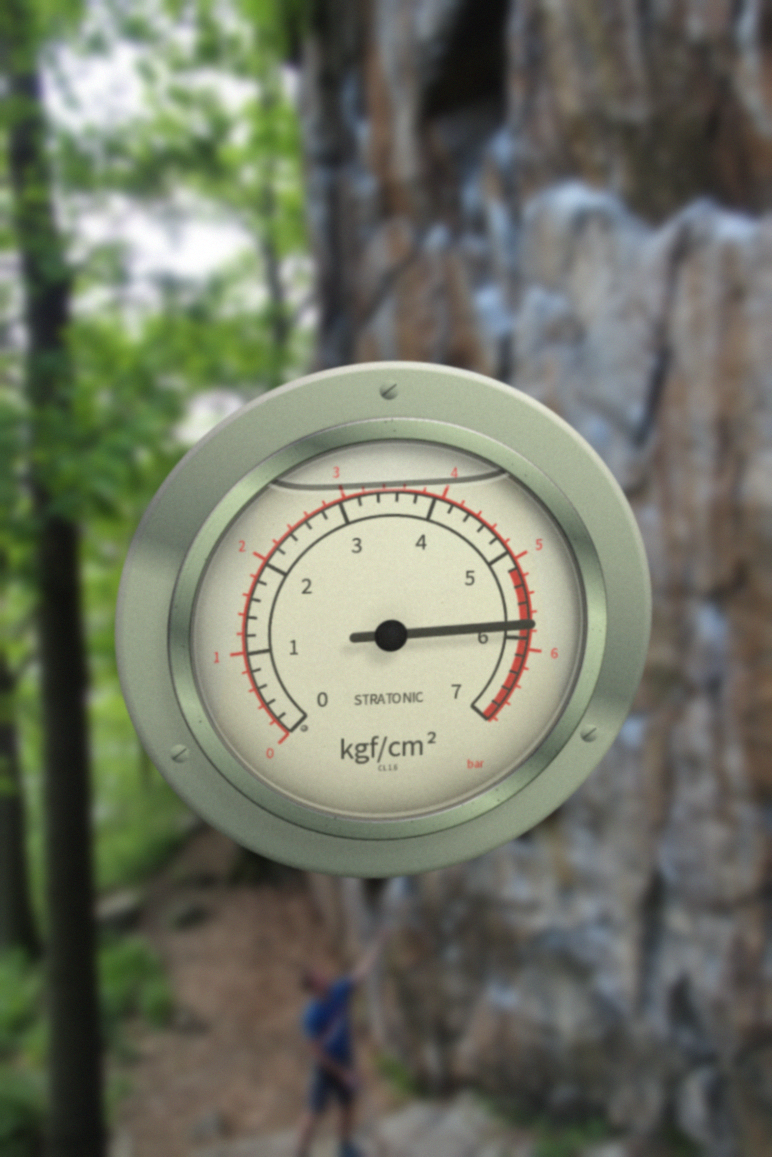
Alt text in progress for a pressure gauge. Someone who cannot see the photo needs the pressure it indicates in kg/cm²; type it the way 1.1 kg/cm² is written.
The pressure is 5.8 kg/cm²
